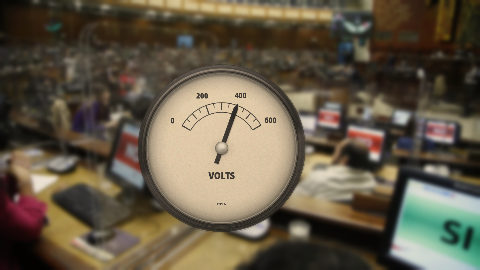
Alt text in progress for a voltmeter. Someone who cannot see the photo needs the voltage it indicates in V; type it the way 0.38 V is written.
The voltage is 400 V
